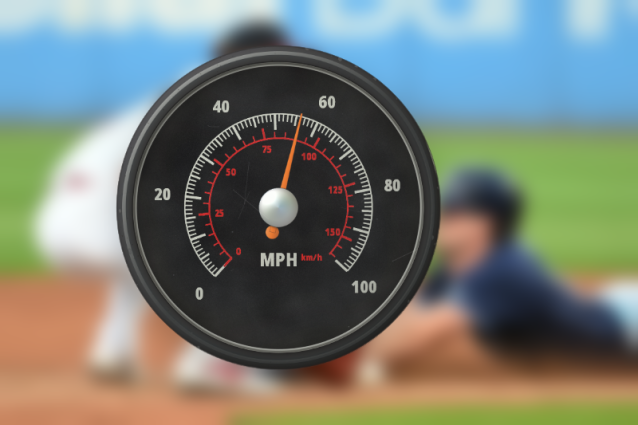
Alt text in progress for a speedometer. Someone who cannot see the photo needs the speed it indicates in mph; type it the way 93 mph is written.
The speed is 56 mph
